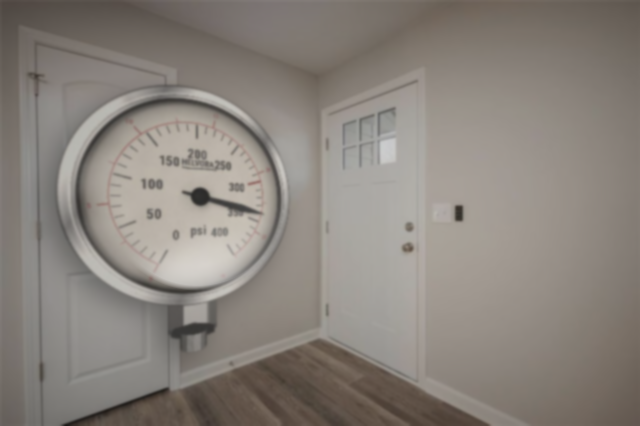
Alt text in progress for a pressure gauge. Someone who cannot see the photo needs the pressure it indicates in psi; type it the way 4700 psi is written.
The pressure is 340 psi
